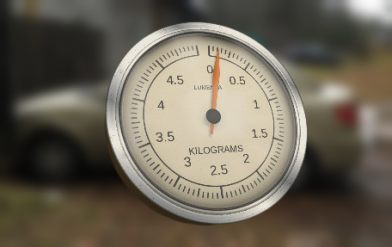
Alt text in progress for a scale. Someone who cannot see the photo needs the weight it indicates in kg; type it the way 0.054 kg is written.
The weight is 0.1 kg
